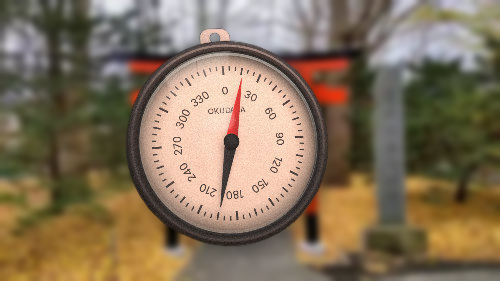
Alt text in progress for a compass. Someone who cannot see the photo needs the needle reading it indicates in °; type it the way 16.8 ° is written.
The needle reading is 15 °
